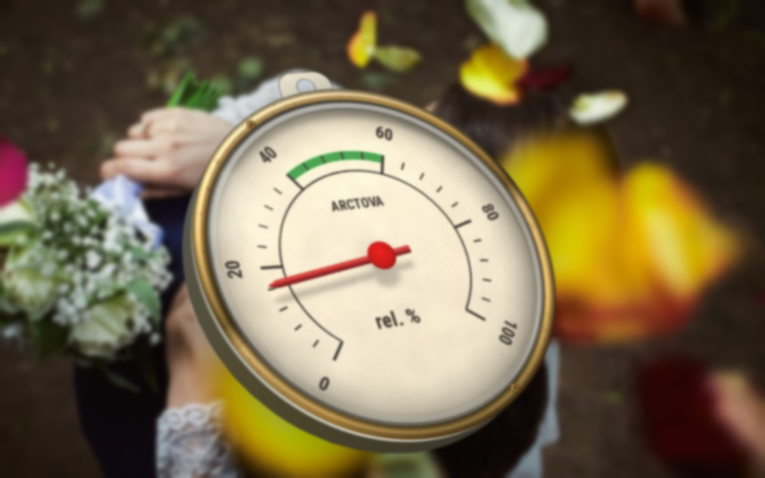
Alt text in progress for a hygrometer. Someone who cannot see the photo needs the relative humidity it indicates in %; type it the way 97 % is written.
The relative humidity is 16 %
